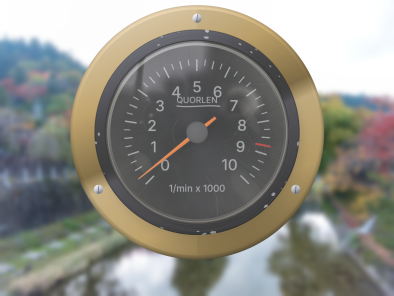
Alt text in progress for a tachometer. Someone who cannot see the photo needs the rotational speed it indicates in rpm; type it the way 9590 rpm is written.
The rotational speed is 250 rpm
